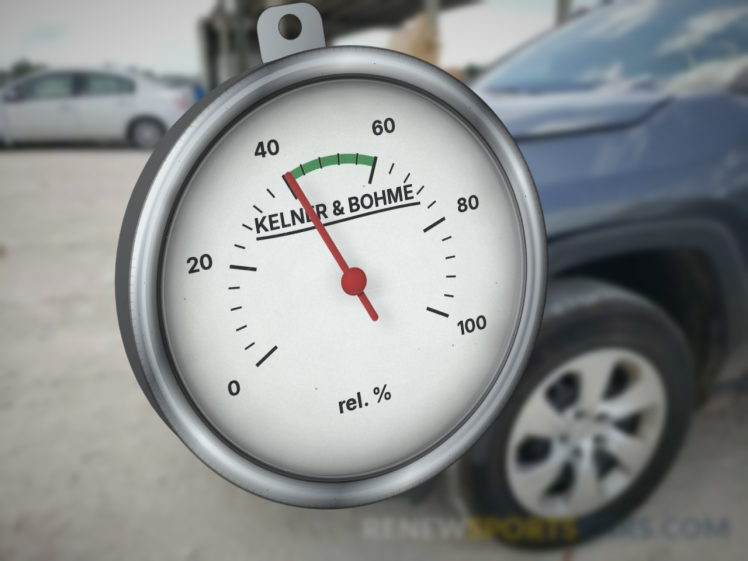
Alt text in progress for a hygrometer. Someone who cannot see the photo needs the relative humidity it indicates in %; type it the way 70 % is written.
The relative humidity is 40 %
